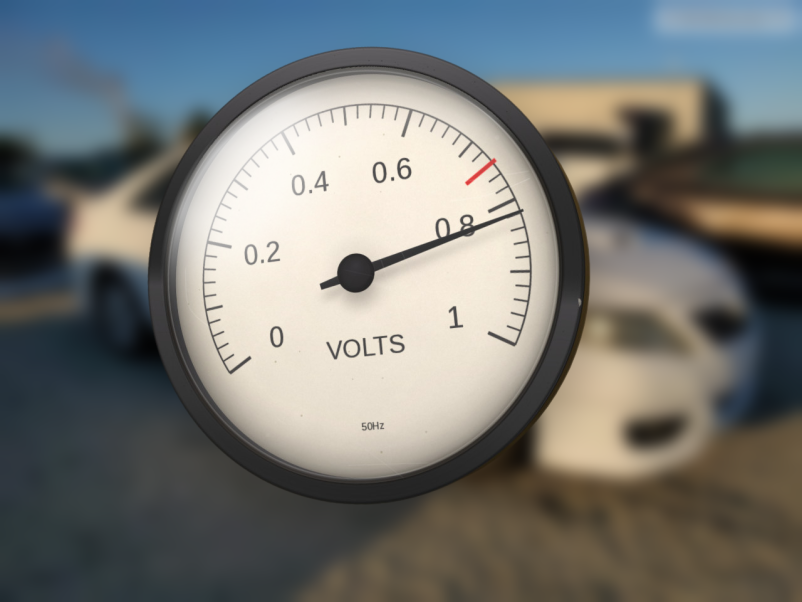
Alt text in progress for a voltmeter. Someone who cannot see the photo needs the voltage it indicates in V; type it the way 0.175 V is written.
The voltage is 0.82 V
